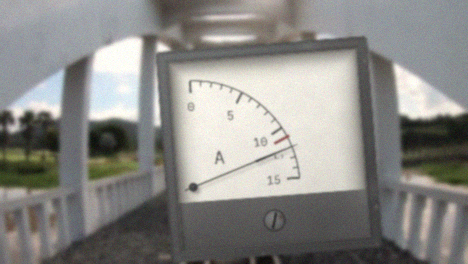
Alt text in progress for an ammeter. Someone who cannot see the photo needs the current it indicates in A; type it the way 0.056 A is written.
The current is 12 A
